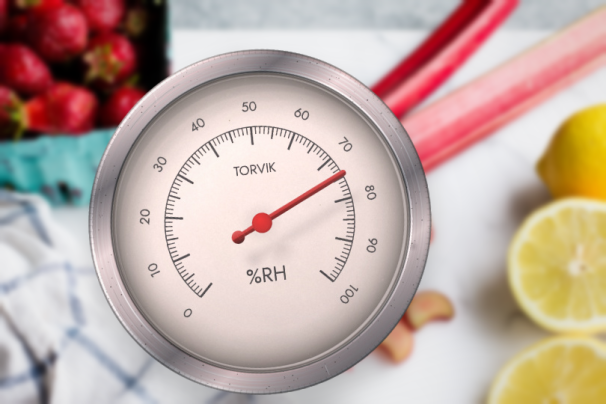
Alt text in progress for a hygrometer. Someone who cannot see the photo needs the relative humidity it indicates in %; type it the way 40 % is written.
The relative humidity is 74 %
